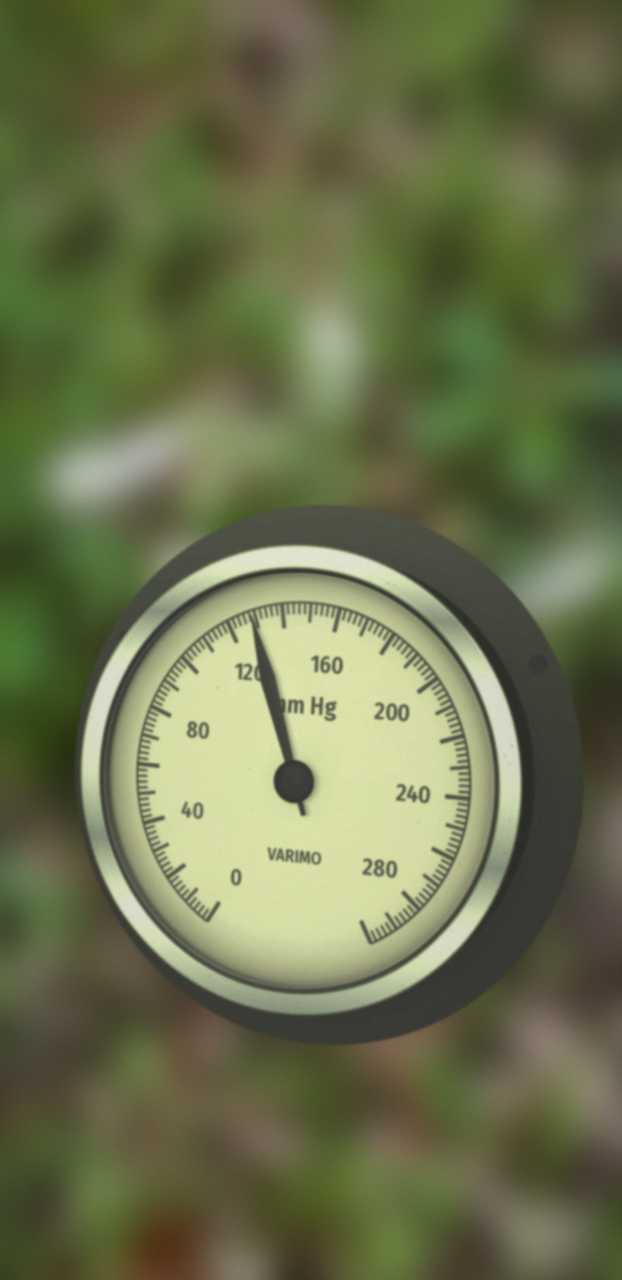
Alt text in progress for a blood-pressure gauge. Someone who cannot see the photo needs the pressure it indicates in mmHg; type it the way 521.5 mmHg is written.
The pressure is 130 mmHg
